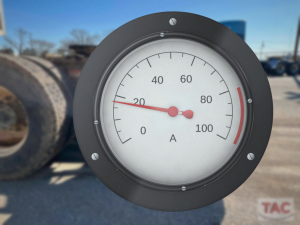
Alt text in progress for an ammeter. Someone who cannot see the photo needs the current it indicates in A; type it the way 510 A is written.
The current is 17.5 A
